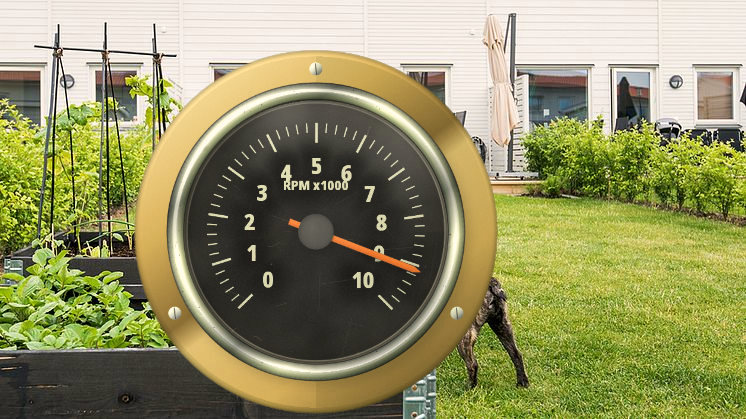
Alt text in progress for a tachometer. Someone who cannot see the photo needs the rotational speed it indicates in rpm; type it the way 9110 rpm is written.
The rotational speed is 9100 rpm
